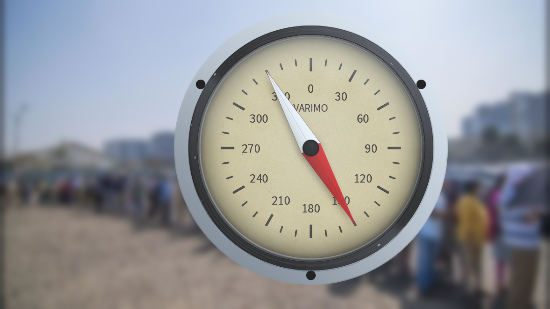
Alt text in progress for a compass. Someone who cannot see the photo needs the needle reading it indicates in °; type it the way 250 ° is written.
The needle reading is 150 °
